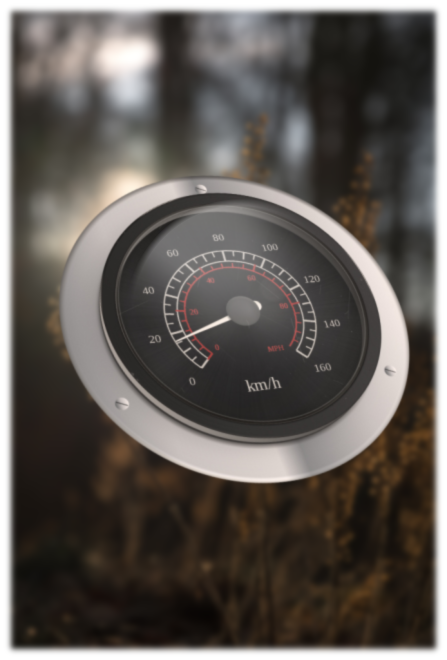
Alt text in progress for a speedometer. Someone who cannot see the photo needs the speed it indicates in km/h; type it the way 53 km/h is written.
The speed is 15 km/h
